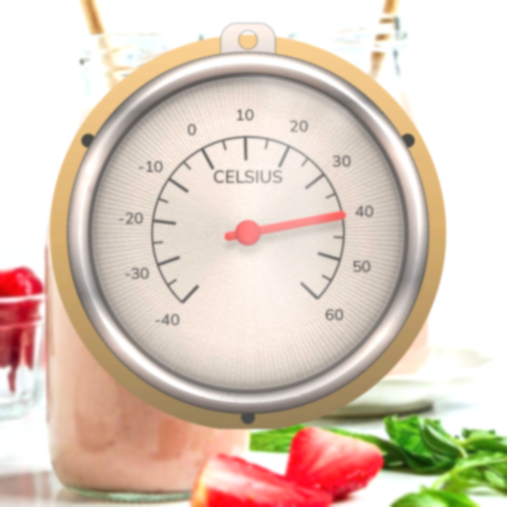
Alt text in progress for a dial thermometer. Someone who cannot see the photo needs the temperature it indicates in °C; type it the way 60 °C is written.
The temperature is 40 °C
